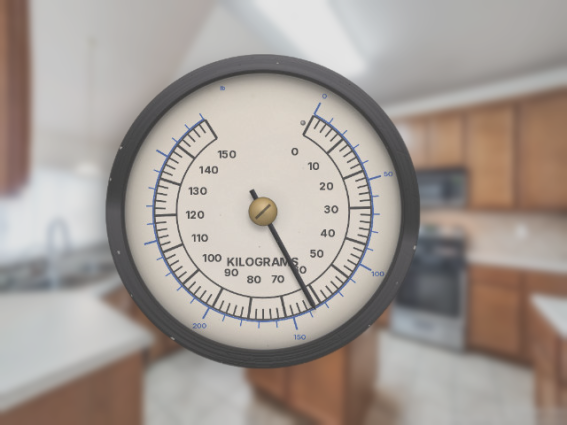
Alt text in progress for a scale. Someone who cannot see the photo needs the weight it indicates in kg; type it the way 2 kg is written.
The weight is 62 kg
